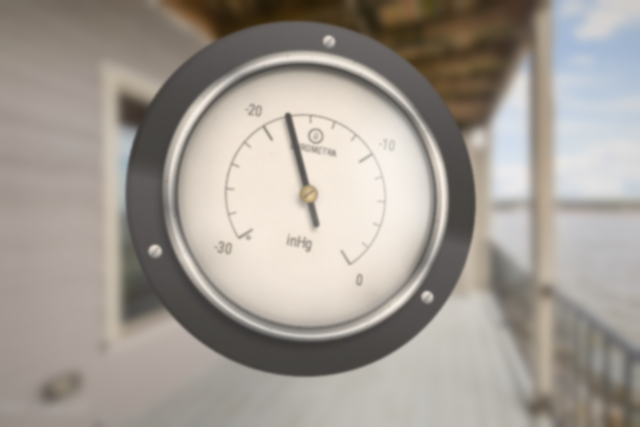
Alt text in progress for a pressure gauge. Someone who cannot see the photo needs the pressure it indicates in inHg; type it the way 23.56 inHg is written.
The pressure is -18 inHg
